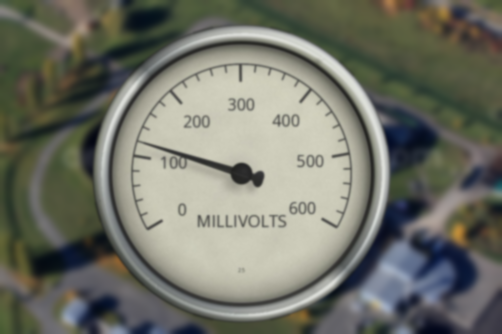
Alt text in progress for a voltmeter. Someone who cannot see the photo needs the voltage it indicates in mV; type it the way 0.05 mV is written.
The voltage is 120 mV
